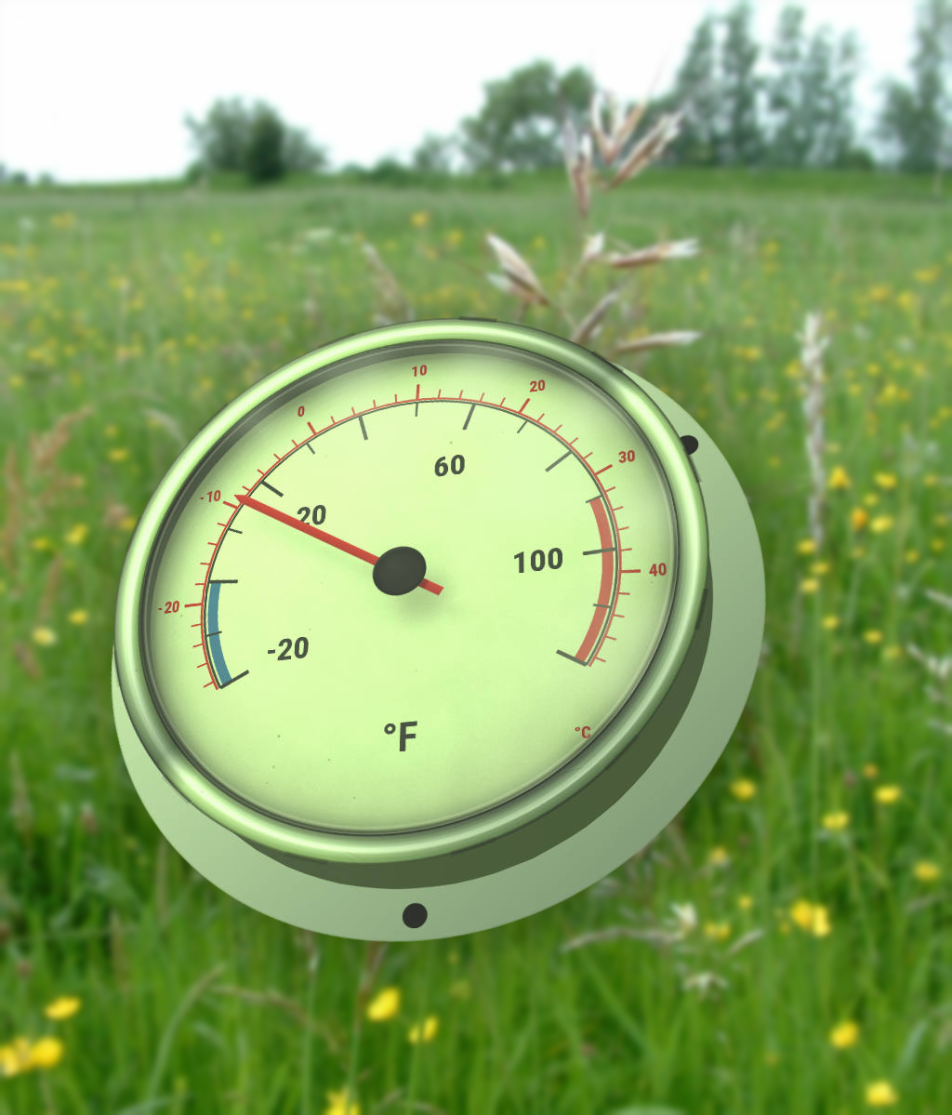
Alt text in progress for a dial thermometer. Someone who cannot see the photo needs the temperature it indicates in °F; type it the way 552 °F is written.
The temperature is 15 °F
